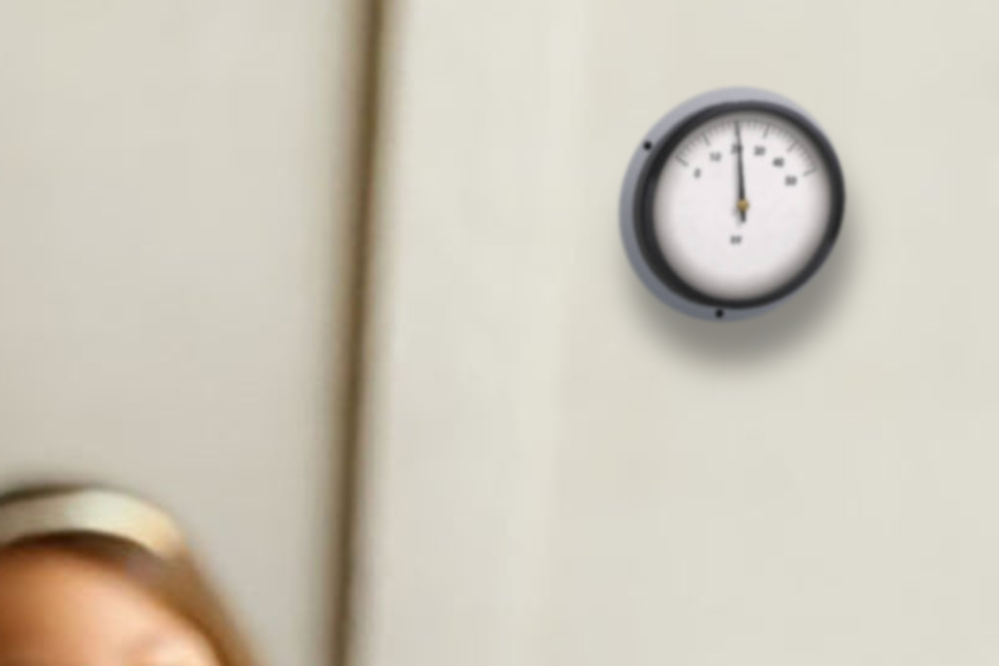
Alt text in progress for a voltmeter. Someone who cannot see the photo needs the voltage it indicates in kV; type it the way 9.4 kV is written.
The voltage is 20 kV
